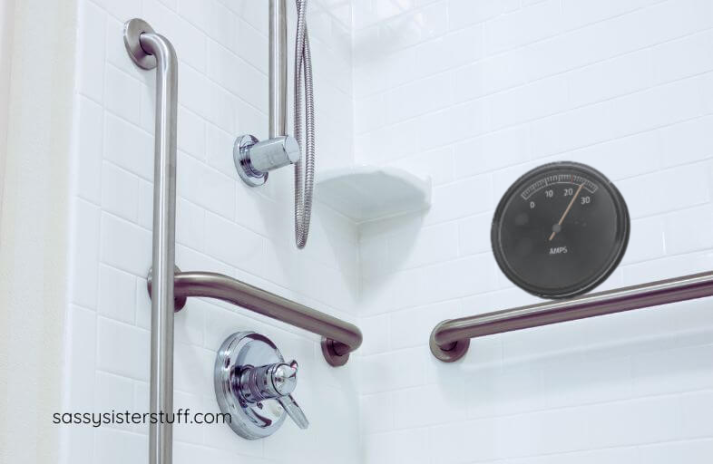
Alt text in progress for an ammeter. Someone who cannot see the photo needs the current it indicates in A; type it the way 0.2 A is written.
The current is 25 A
